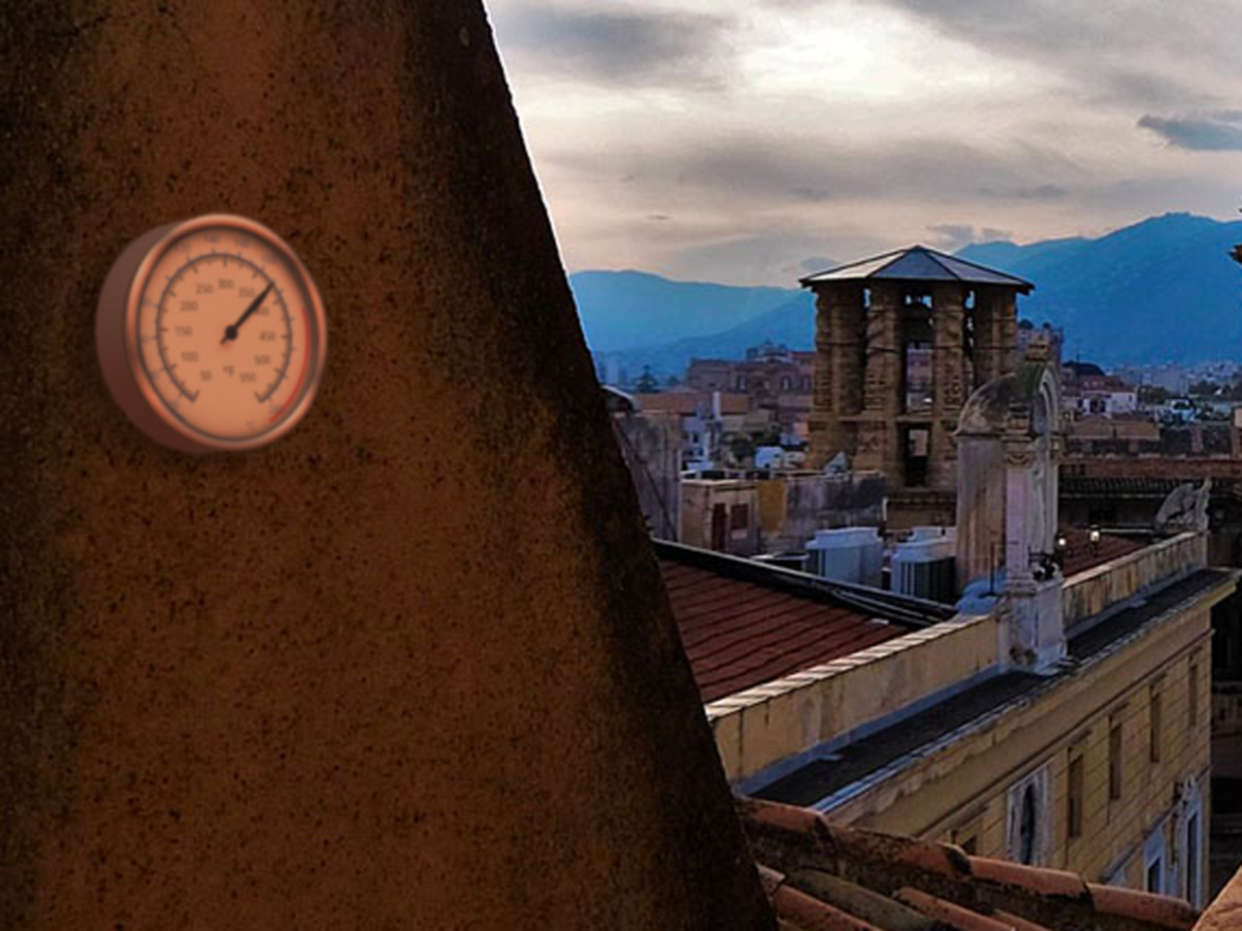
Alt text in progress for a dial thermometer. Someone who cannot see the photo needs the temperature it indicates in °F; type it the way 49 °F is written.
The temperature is 375 °F
